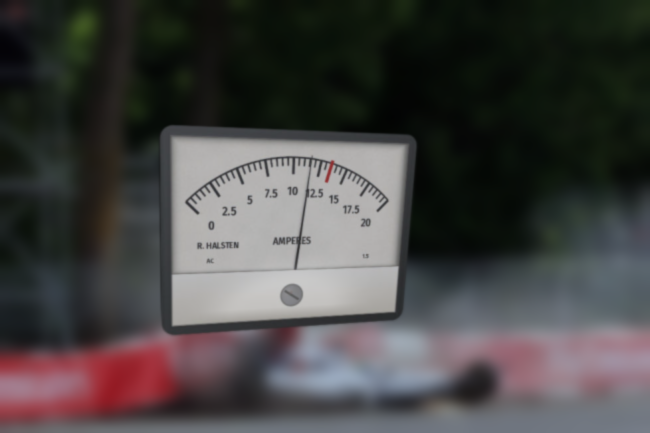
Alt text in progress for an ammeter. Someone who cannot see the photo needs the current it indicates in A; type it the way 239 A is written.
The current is 11.5 A
